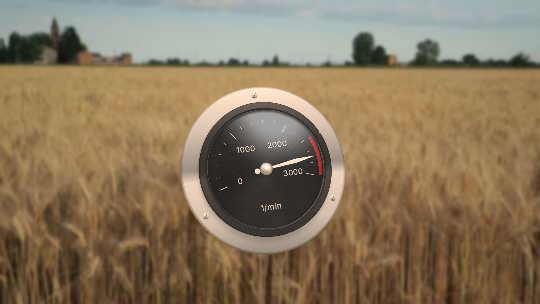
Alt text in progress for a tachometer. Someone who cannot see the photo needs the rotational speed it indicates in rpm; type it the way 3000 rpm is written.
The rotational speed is 2700 rpm
